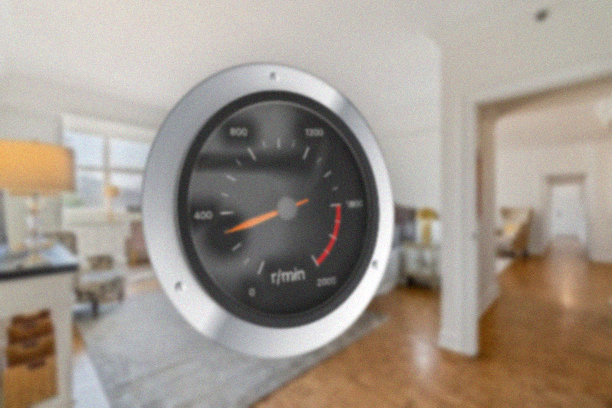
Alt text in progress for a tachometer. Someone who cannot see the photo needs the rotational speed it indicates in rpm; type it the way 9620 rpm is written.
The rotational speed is 300 rpm
